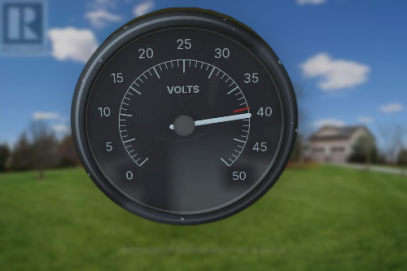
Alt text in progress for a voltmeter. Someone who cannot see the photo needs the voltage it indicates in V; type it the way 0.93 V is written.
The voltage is 40 V
